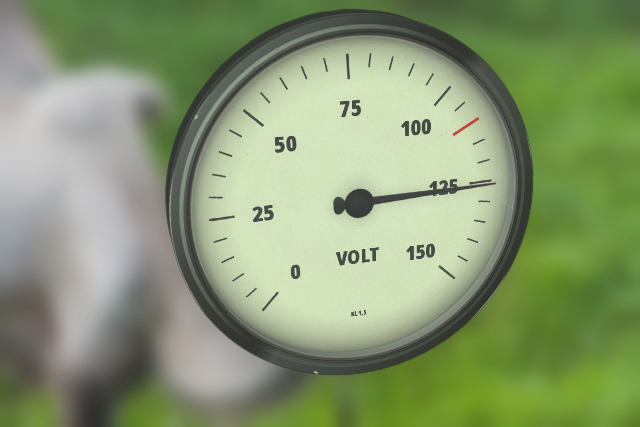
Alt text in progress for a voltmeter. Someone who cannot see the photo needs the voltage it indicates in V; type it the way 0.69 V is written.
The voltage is 125 V
